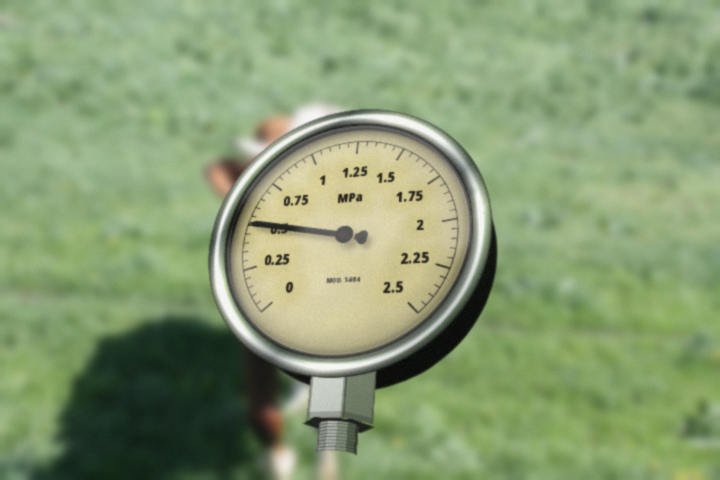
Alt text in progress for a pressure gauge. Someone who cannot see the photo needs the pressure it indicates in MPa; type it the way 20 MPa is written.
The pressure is 0.5 MPa
